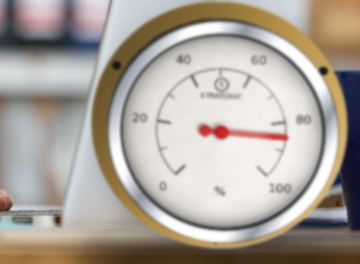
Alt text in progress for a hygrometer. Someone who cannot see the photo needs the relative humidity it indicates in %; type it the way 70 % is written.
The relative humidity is 85 %
